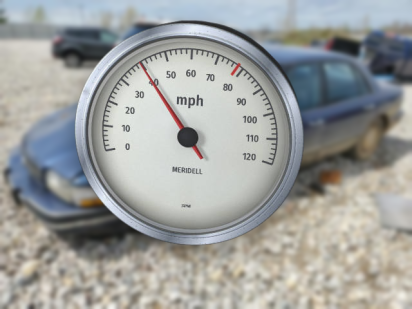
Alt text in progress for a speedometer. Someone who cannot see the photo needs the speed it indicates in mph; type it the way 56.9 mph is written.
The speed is 40 mph
